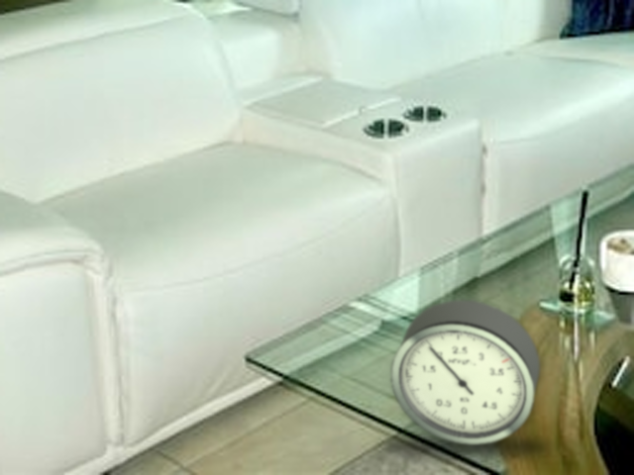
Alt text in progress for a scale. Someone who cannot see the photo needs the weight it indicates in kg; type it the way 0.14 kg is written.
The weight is 2 kg
